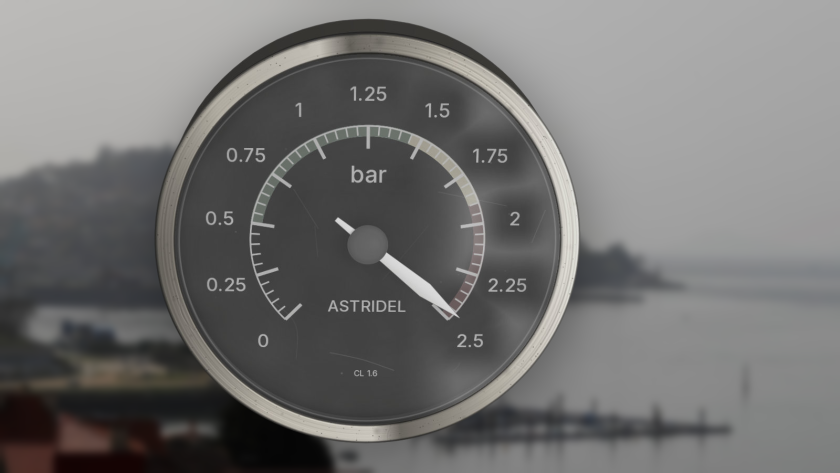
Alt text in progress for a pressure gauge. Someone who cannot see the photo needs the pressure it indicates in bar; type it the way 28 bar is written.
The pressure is 2.45 bar
